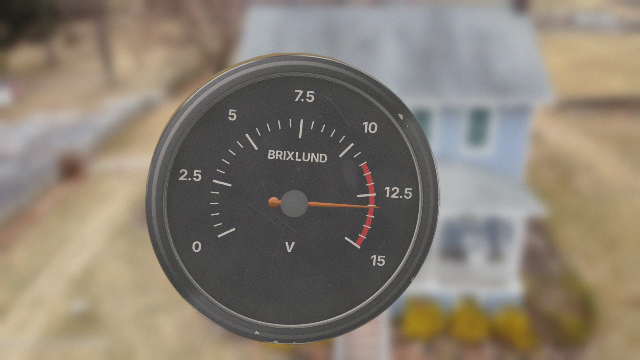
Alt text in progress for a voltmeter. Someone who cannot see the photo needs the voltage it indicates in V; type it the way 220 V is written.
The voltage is 13 V
